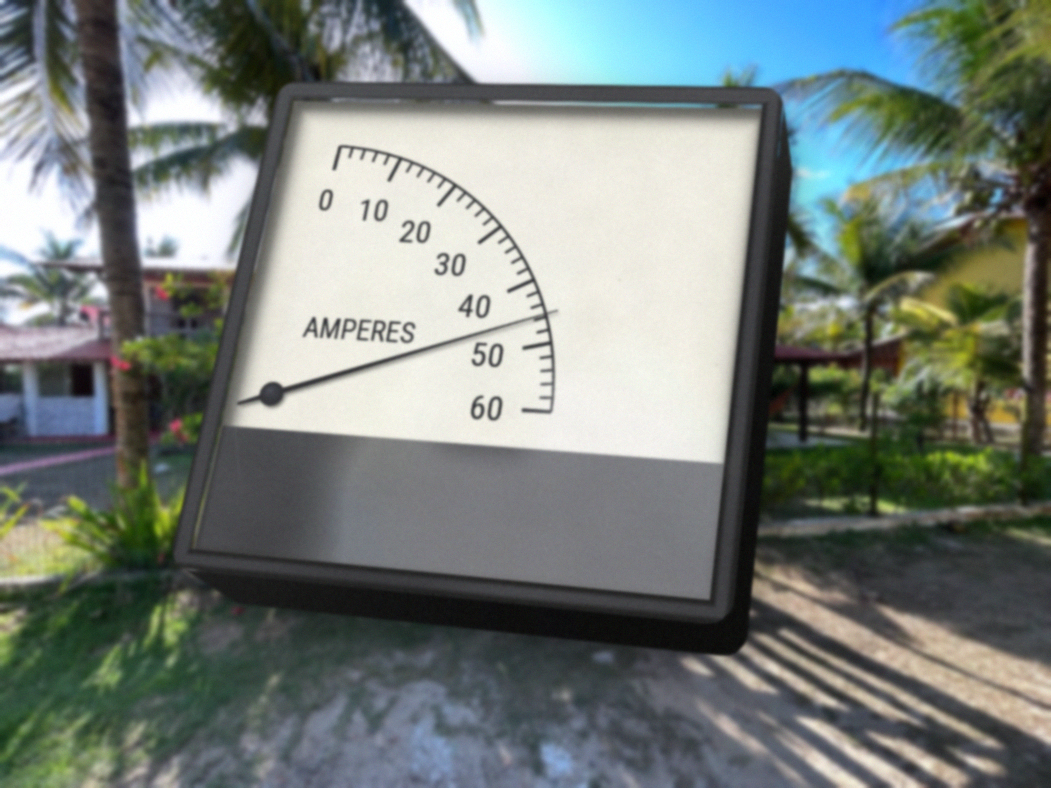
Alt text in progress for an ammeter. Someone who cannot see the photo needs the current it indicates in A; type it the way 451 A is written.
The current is 46 A
